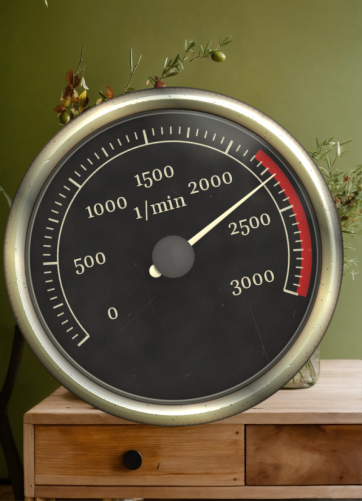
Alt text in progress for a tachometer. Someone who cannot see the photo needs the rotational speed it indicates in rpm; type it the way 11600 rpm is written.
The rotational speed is 2300 rpm
